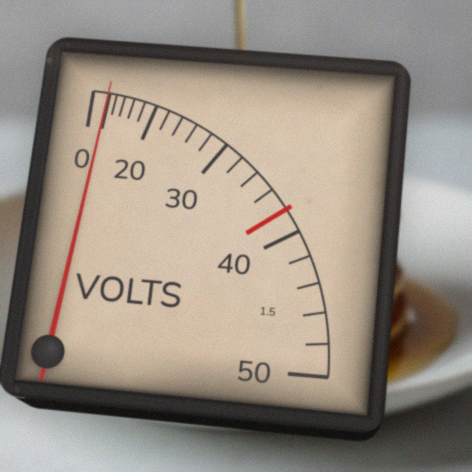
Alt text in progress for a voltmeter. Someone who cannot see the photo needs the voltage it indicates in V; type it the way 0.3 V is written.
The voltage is 10 V
